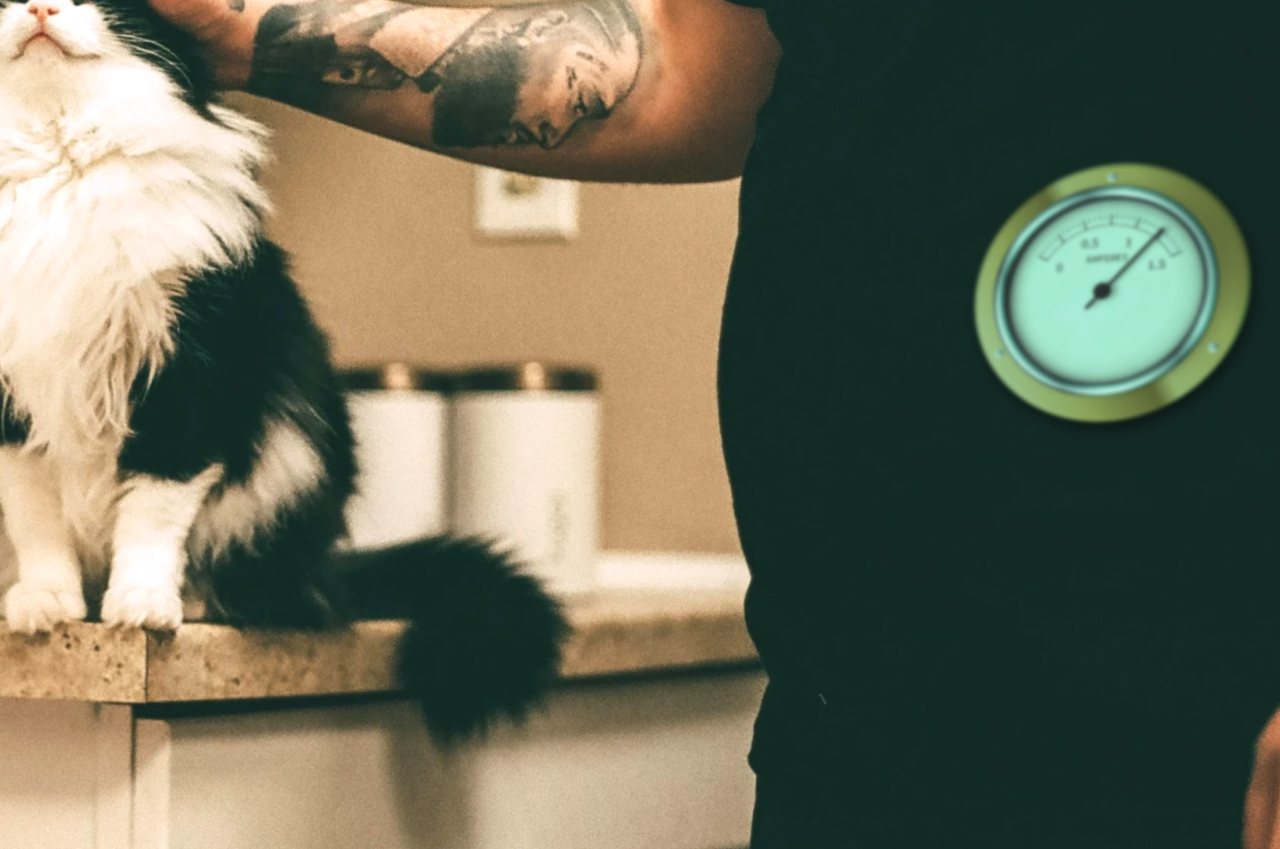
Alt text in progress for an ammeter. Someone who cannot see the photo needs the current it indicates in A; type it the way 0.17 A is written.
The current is 1.25 A
